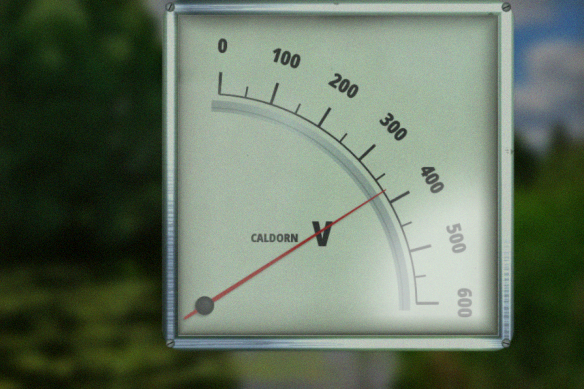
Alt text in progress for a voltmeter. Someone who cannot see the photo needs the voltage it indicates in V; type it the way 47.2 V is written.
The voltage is 375 V
